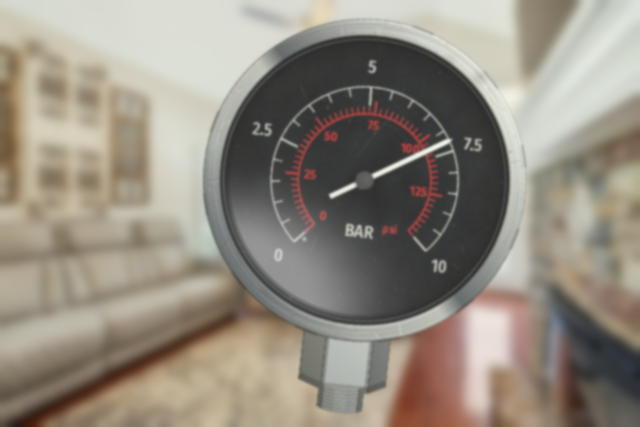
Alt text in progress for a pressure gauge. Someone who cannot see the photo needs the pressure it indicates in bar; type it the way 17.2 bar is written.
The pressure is 7.25 bar
